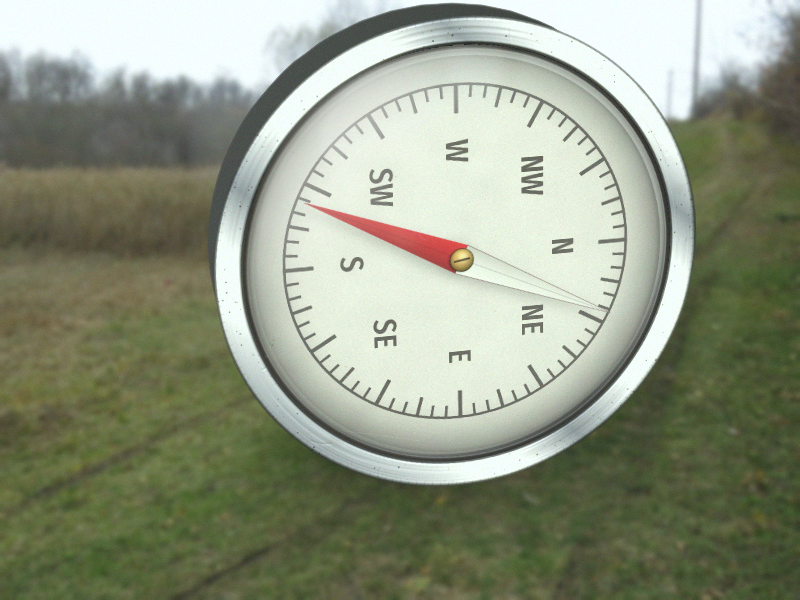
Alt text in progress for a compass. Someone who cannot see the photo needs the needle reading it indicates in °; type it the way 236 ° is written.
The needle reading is 205 °
